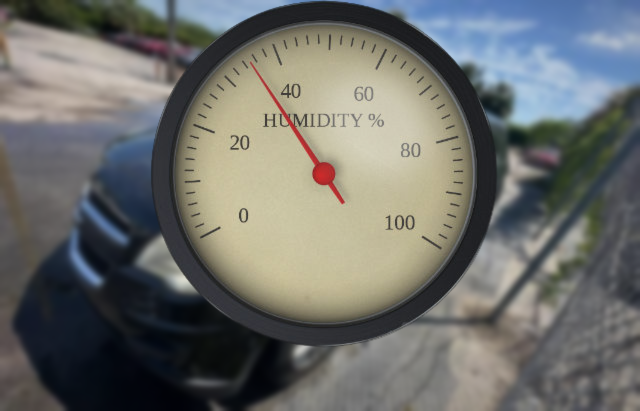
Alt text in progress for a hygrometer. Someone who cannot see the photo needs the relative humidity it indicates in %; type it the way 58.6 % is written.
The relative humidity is 35 %
